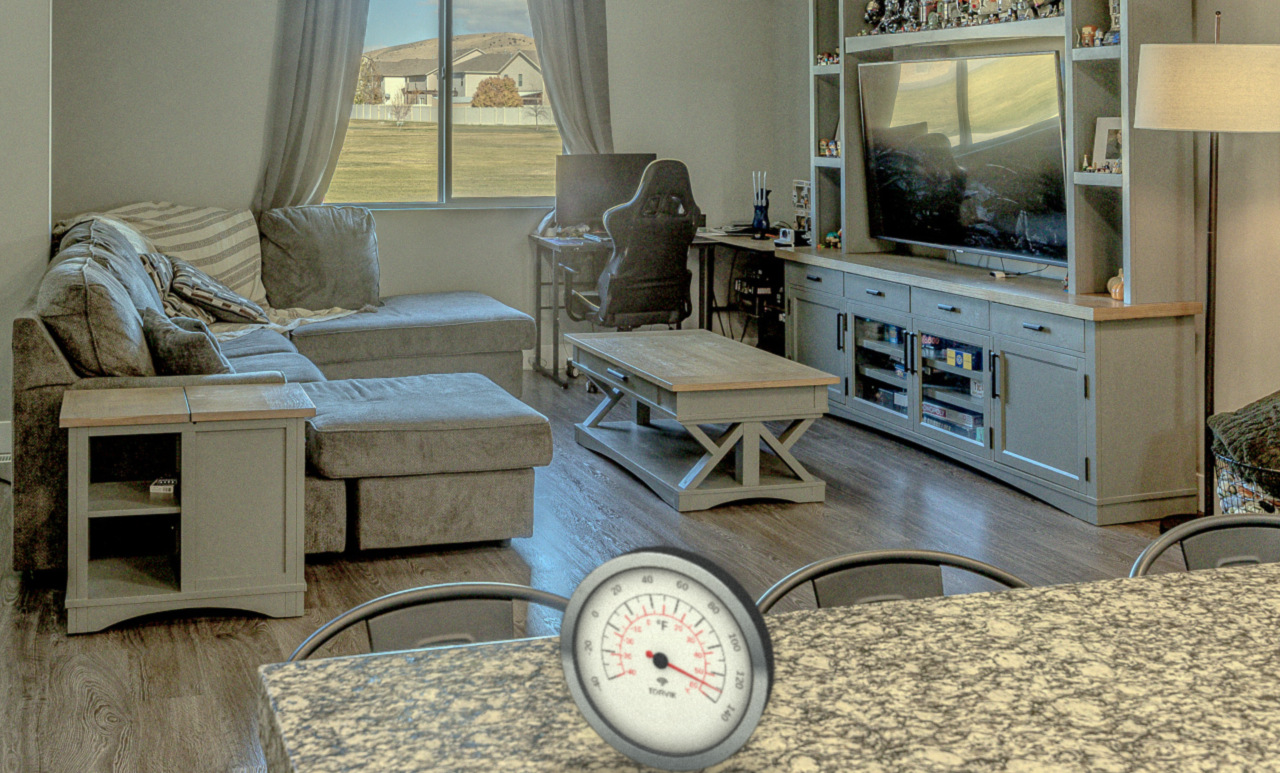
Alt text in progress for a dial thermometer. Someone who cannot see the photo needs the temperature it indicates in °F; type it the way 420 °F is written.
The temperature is 130 °F
